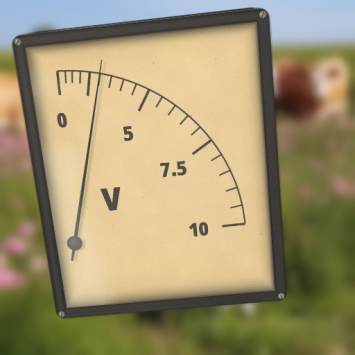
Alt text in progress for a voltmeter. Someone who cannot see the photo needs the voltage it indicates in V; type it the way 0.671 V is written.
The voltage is 3 V
